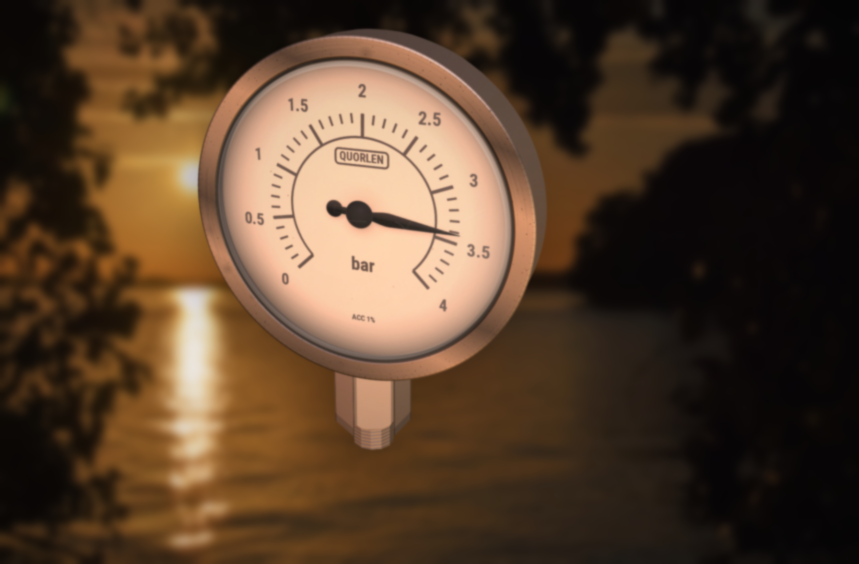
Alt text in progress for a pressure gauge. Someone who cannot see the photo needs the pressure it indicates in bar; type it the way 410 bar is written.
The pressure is 3.4 bar
